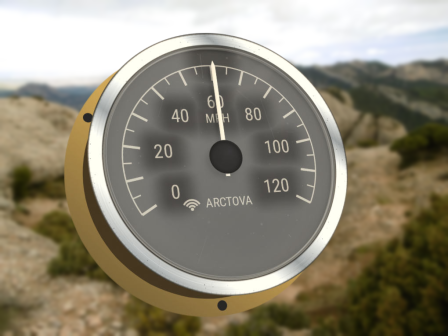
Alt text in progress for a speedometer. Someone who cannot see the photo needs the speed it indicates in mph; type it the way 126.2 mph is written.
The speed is 60 mph
